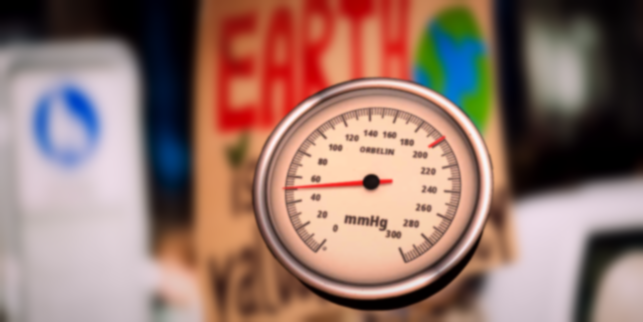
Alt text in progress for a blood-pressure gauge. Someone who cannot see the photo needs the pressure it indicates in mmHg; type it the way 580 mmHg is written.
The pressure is 50 mmHg
